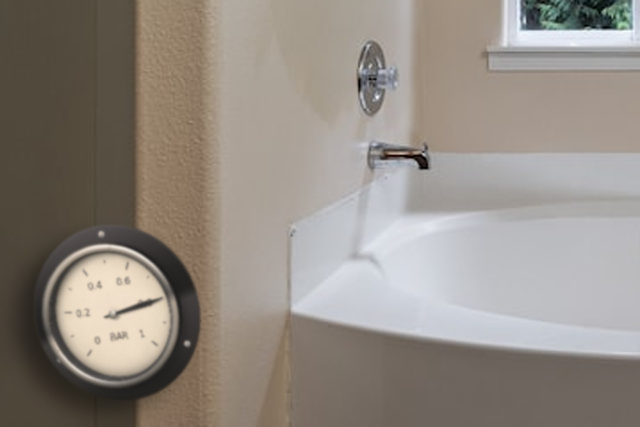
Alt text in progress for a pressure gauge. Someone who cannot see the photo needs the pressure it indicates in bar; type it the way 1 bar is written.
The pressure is 0.8 bar
